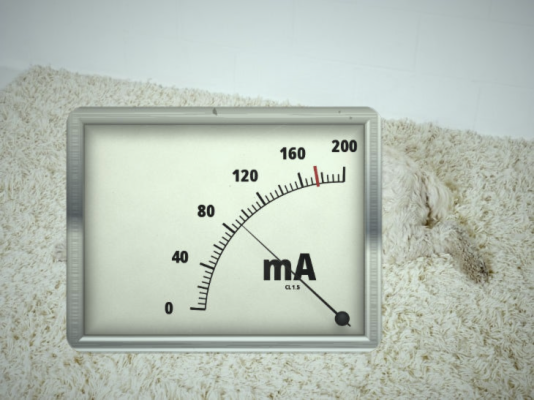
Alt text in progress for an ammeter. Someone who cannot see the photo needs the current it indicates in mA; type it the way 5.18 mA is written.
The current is 90 mA
